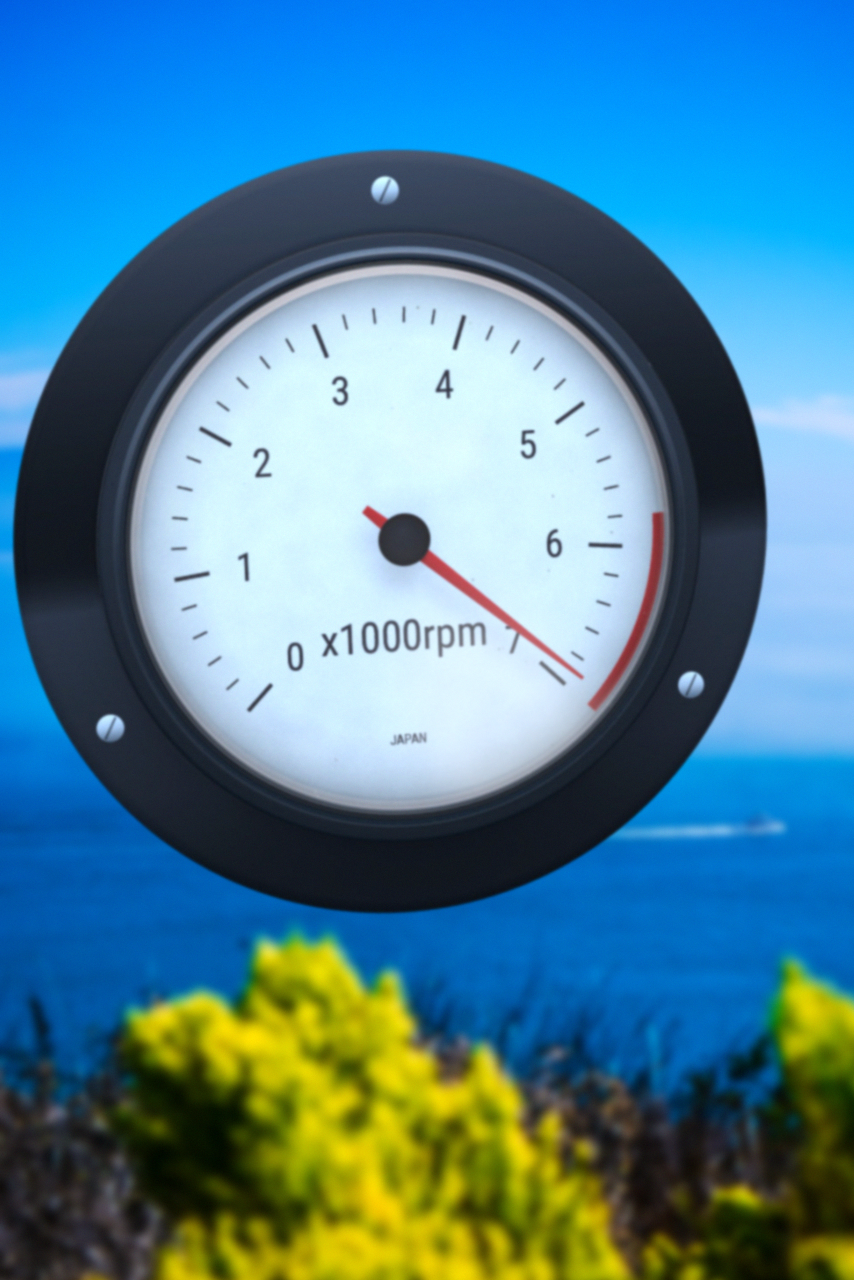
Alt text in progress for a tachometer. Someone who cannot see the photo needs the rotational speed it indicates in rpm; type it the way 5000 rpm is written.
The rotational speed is 6900 rpm
